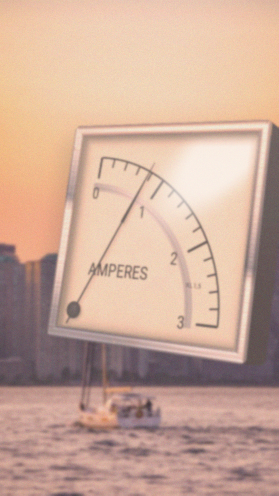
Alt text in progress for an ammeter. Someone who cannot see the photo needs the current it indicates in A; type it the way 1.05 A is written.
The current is 0.8 A
